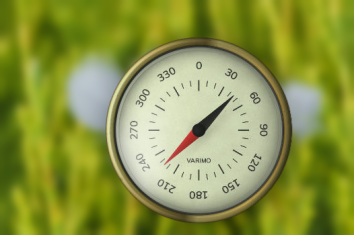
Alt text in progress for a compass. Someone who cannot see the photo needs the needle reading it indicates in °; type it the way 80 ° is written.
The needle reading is 225 °
